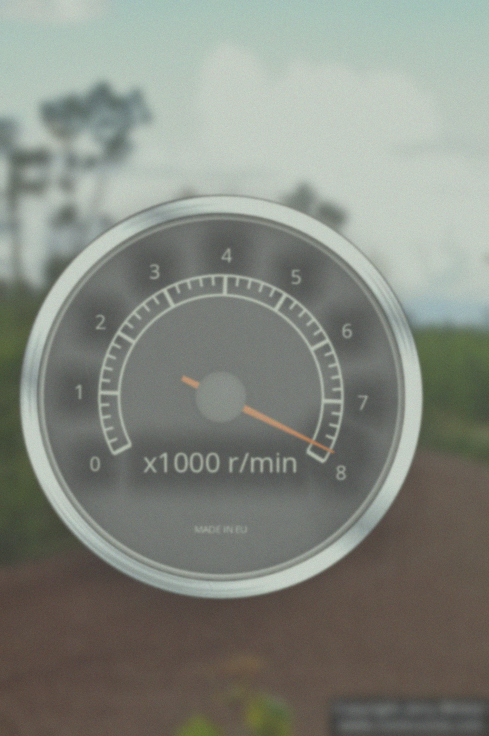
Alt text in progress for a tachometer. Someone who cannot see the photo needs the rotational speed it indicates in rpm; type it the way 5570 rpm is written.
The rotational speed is 7800 rpm
